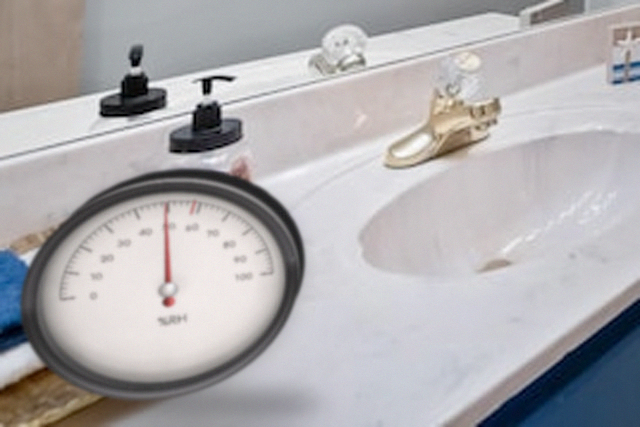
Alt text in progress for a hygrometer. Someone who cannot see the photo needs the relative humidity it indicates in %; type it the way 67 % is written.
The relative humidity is 50 %
